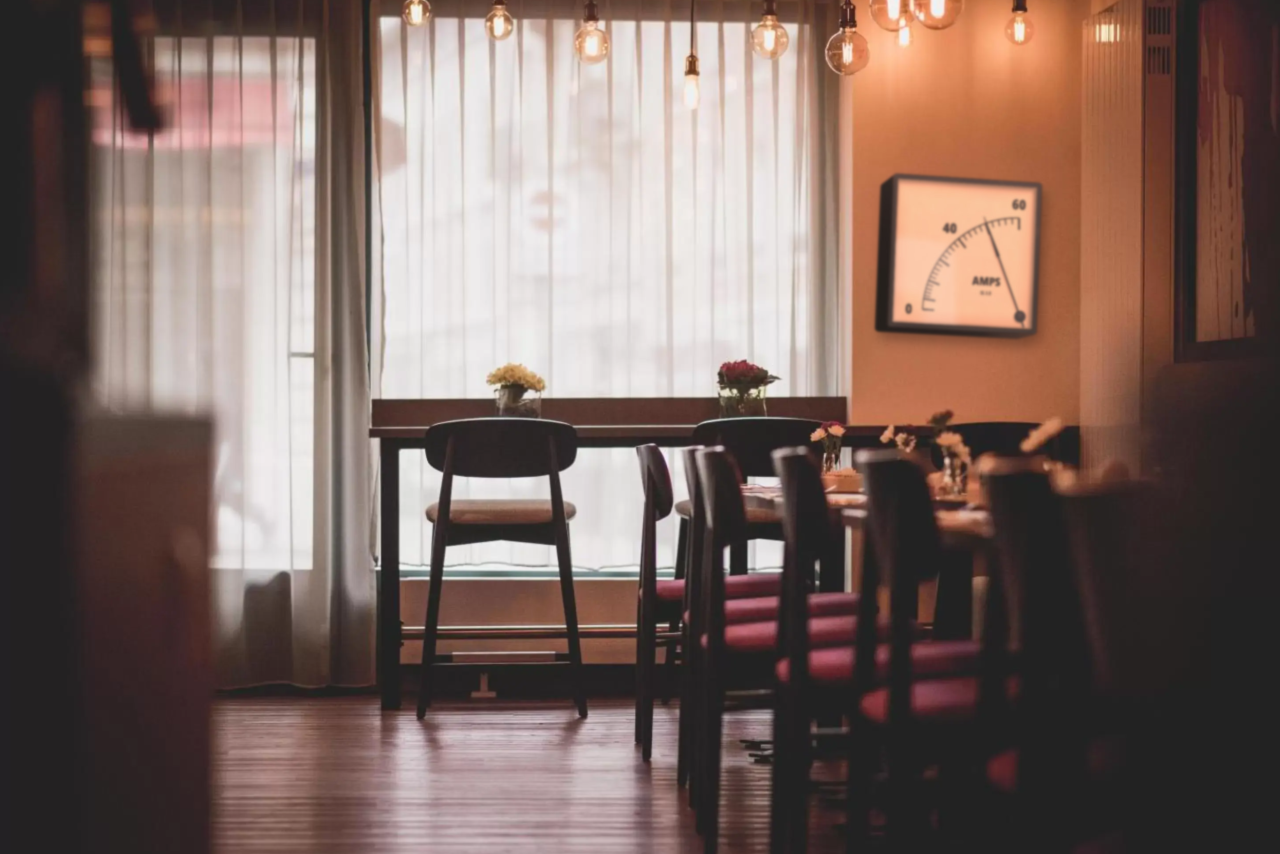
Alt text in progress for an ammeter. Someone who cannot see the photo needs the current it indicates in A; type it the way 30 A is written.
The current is 50 A
